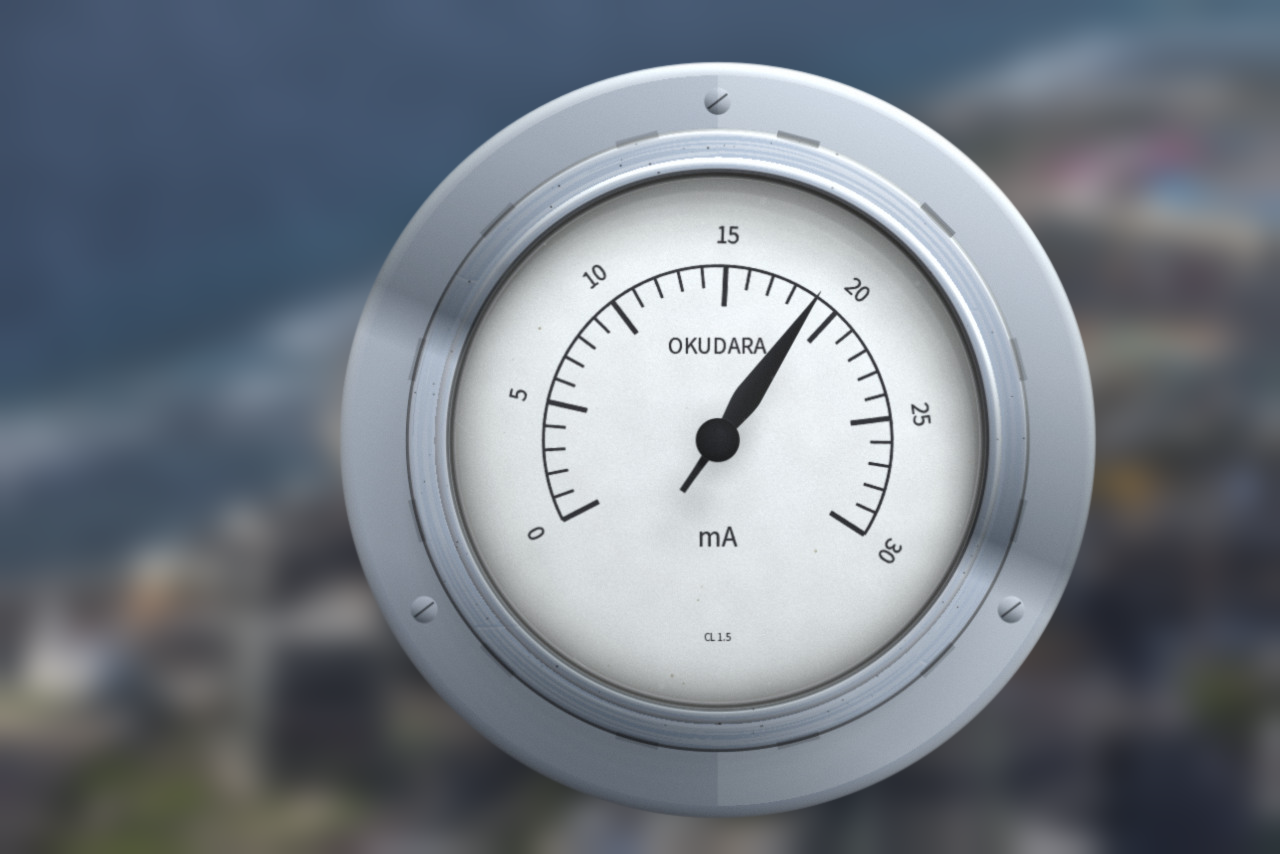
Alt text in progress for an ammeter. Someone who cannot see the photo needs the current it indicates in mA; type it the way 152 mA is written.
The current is 19 mA
